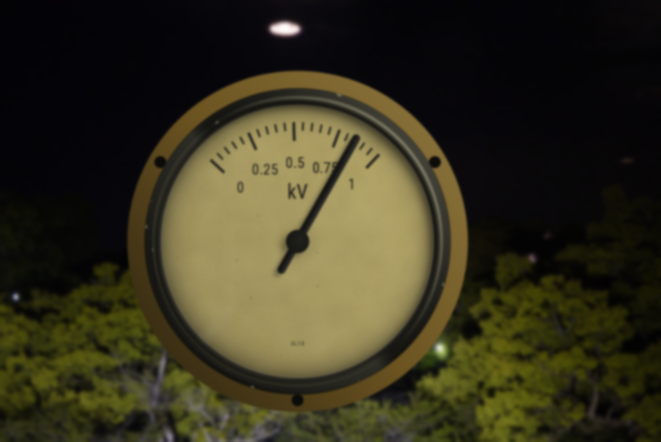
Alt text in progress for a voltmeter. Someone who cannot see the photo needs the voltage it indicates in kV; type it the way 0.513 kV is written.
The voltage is 0.85 kV
